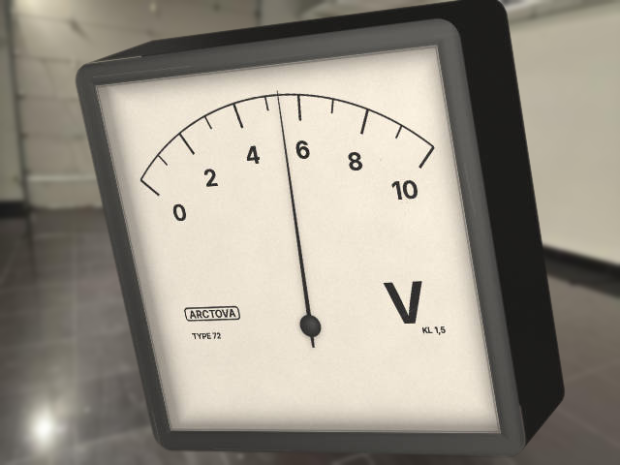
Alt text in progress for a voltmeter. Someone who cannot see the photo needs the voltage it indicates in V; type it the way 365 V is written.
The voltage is 5.5 V
